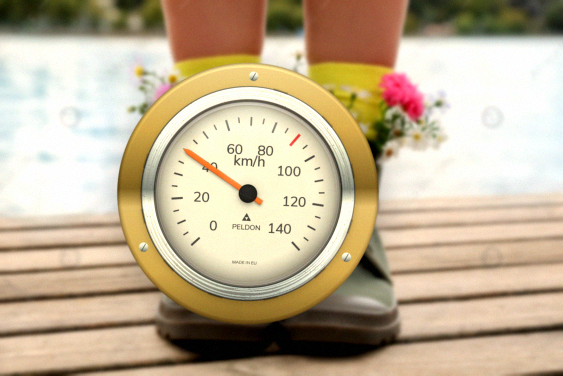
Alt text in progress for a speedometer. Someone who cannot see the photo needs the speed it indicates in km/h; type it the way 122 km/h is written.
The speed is 40 km/h
